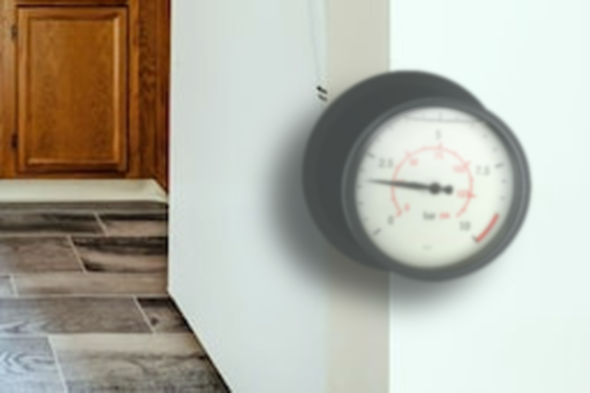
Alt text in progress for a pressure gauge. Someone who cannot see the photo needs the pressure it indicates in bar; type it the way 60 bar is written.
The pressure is 1.75 bar
